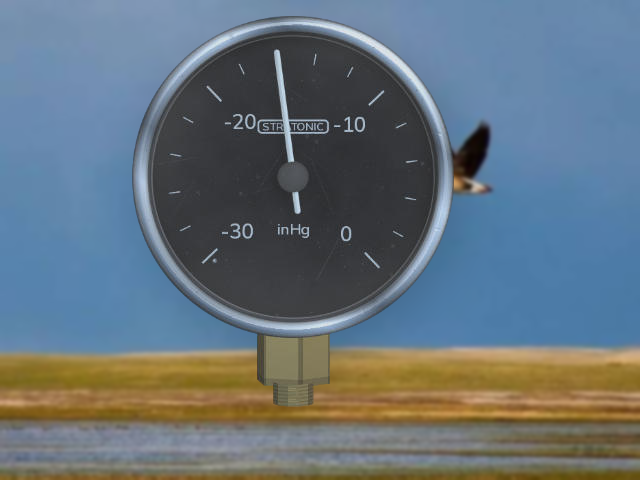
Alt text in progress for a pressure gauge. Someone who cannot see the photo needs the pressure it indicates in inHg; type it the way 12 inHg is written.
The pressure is -16 inHg
